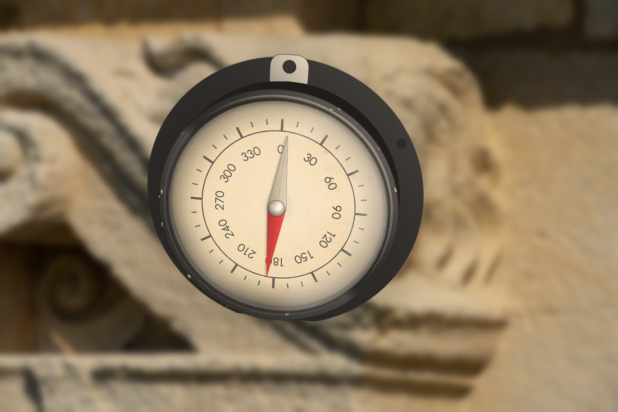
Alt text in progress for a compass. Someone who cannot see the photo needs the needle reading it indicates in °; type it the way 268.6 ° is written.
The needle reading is 185 °
